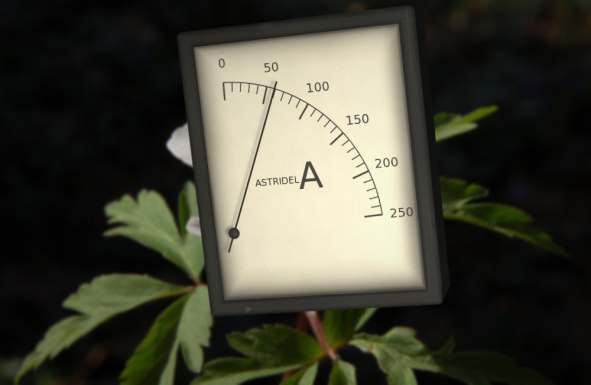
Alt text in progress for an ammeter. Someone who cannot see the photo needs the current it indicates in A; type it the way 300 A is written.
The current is 60 A
